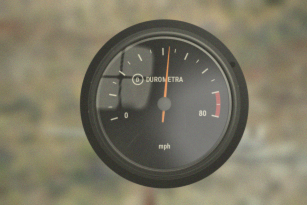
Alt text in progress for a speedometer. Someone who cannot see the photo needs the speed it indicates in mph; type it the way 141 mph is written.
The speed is 42.5 mph
